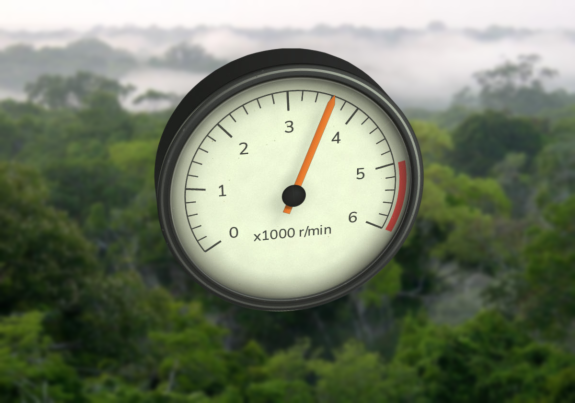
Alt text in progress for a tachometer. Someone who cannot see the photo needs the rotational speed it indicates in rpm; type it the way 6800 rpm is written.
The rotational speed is 3600 rpm
